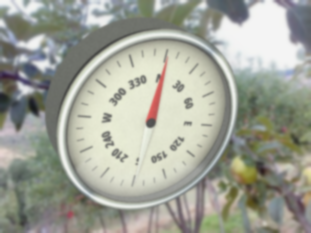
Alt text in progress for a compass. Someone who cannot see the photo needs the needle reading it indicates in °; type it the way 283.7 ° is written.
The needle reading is 0 °
